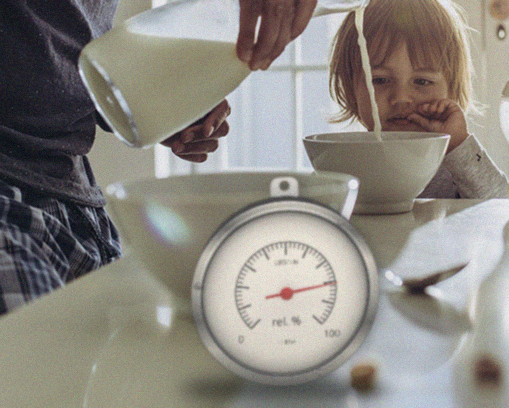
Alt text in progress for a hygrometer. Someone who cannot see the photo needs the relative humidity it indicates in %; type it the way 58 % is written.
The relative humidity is 80 %
